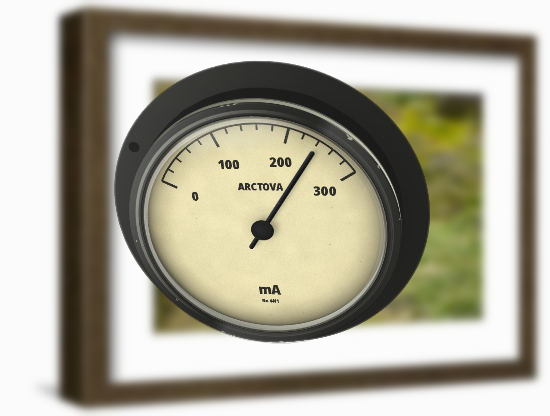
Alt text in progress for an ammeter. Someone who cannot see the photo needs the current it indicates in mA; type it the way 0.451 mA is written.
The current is 240 mA
